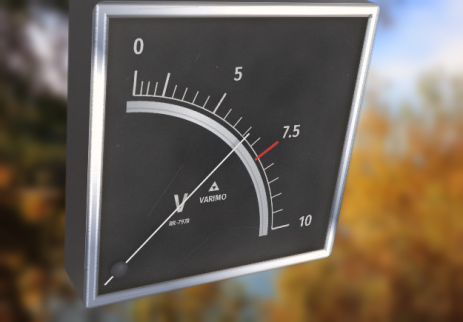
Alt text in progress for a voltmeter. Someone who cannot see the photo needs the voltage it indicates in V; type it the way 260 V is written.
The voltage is 6.5 V
